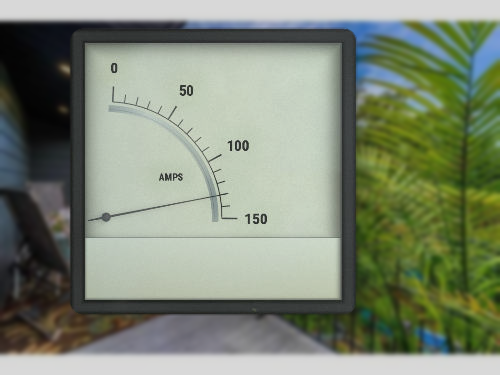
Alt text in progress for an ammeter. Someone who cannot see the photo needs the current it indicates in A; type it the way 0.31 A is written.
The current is 130 A
